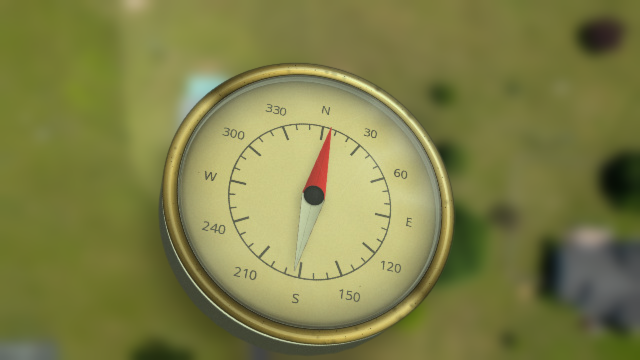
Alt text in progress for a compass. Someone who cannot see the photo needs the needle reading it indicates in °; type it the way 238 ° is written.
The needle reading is 5 °
